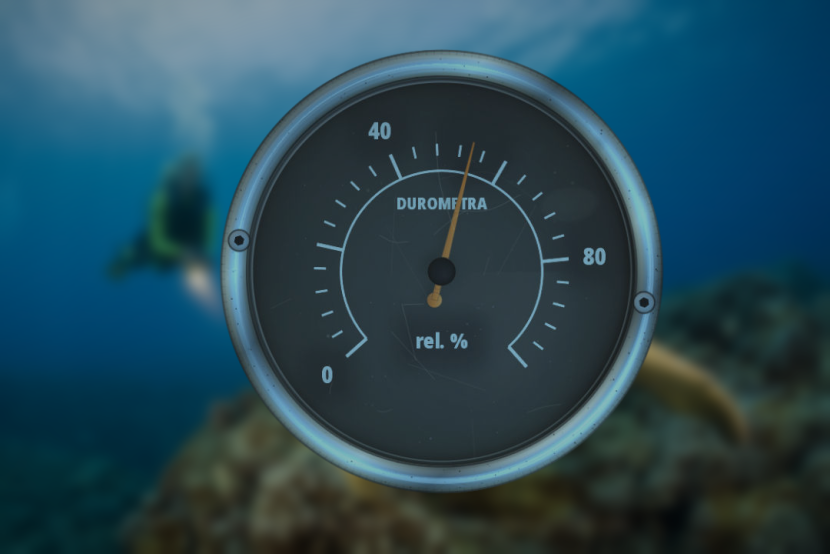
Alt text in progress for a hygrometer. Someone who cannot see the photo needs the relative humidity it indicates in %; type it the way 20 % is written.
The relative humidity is 54 %
